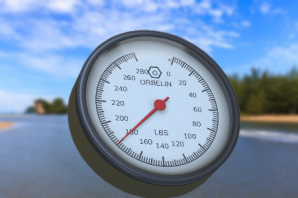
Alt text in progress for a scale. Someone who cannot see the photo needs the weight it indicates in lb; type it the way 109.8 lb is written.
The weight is 180 lb
